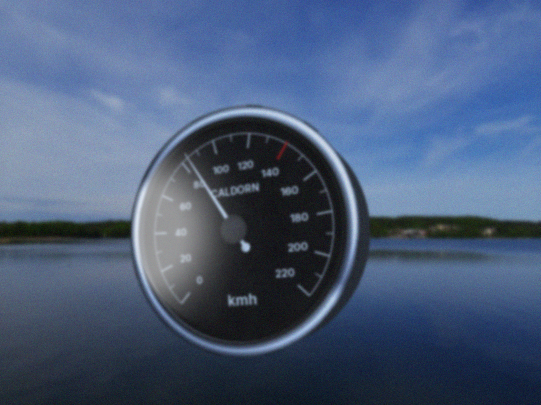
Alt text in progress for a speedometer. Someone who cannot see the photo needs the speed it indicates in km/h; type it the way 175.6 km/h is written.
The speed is 85 km/h
